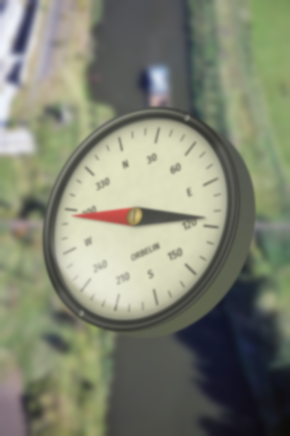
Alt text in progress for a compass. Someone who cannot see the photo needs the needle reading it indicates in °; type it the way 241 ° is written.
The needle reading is 295 °
